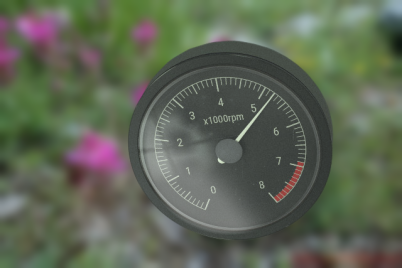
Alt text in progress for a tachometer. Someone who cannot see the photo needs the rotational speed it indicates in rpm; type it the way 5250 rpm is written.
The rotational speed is 5200 rpm
